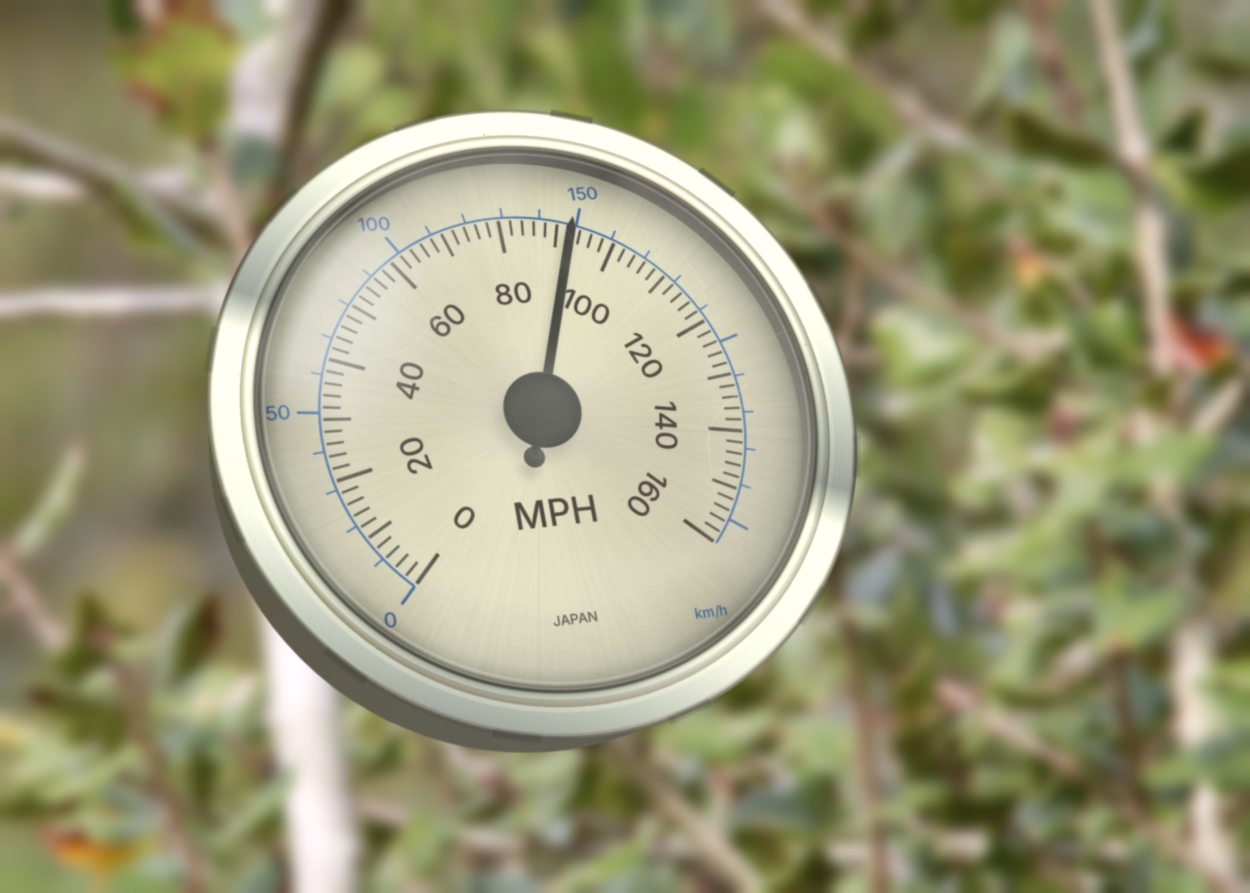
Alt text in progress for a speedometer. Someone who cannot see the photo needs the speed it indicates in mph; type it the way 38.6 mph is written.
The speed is 92 mph
